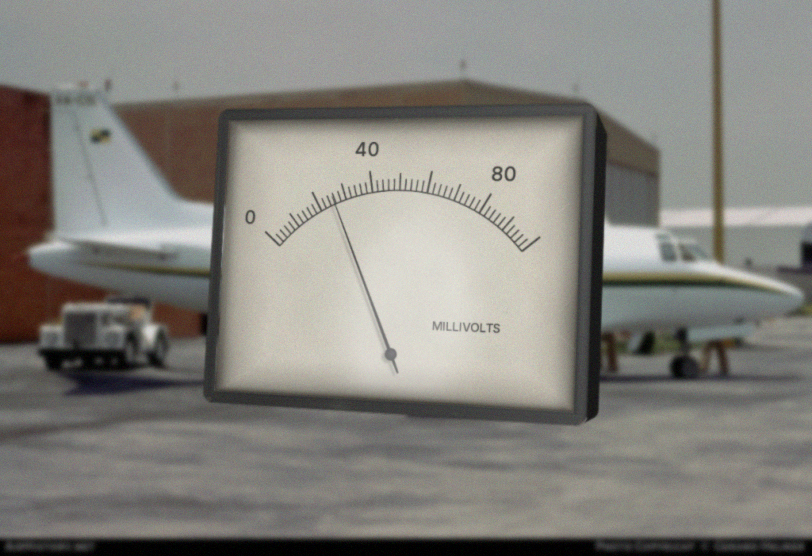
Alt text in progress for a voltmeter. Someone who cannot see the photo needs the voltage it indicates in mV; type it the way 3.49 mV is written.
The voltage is 26 mV
